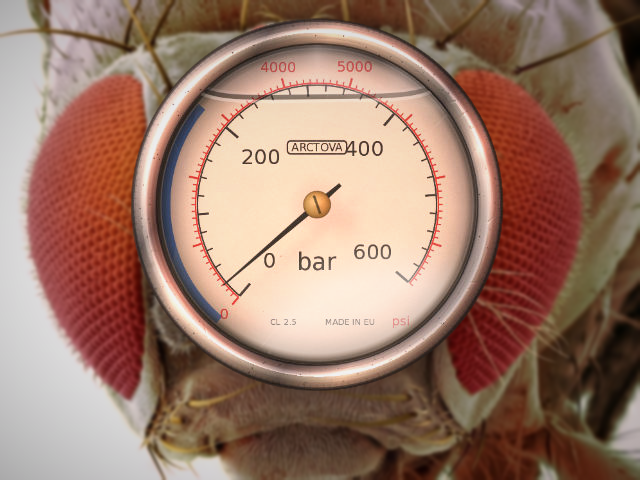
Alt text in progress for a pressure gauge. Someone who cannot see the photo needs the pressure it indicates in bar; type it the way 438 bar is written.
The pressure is 20 bar
